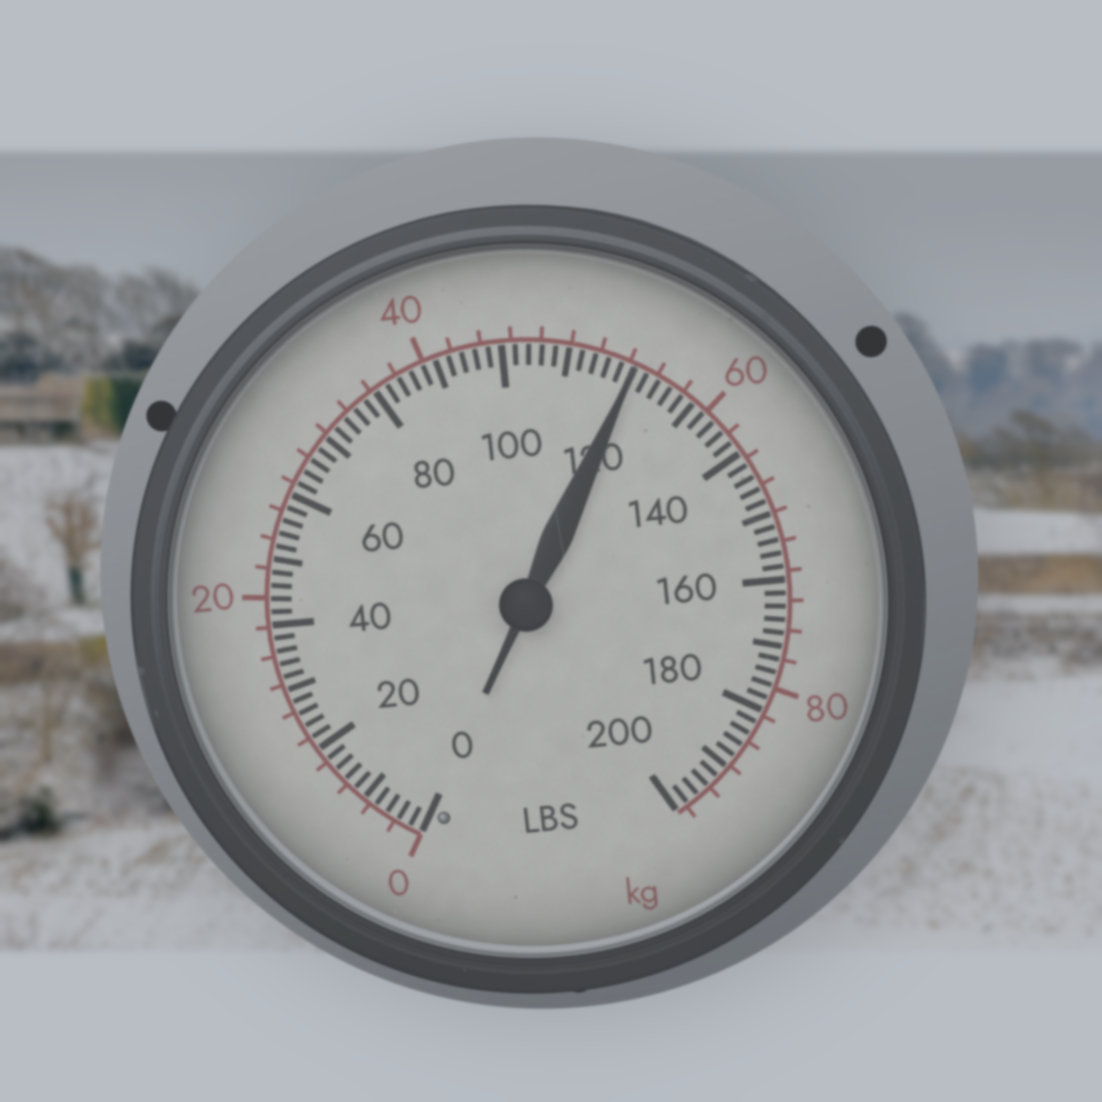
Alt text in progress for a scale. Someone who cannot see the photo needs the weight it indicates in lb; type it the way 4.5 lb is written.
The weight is 120 lb
